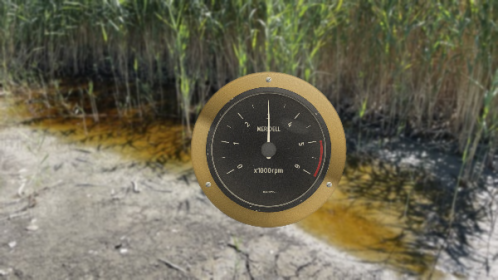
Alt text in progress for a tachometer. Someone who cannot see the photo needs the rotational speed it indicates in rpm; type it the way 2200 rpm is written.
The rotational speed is 3000 rpm
